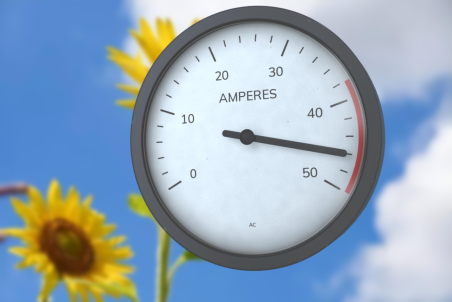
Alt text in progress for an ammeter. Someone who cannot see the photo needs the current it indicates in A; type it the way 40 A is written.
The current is 46 A
